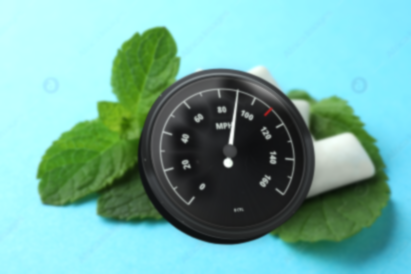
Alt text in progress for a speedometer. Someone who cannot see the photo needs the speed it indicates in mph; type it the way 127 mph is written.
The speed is 90 mph
